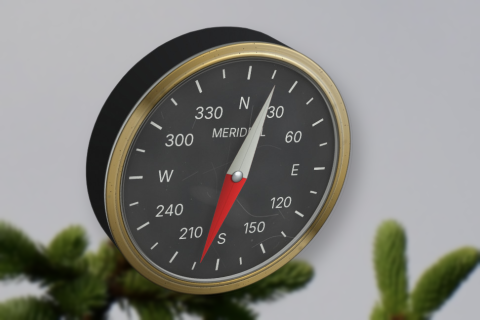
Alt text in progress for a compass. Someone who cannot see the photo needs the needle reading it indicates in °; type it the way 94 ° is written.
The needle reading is 195 °
